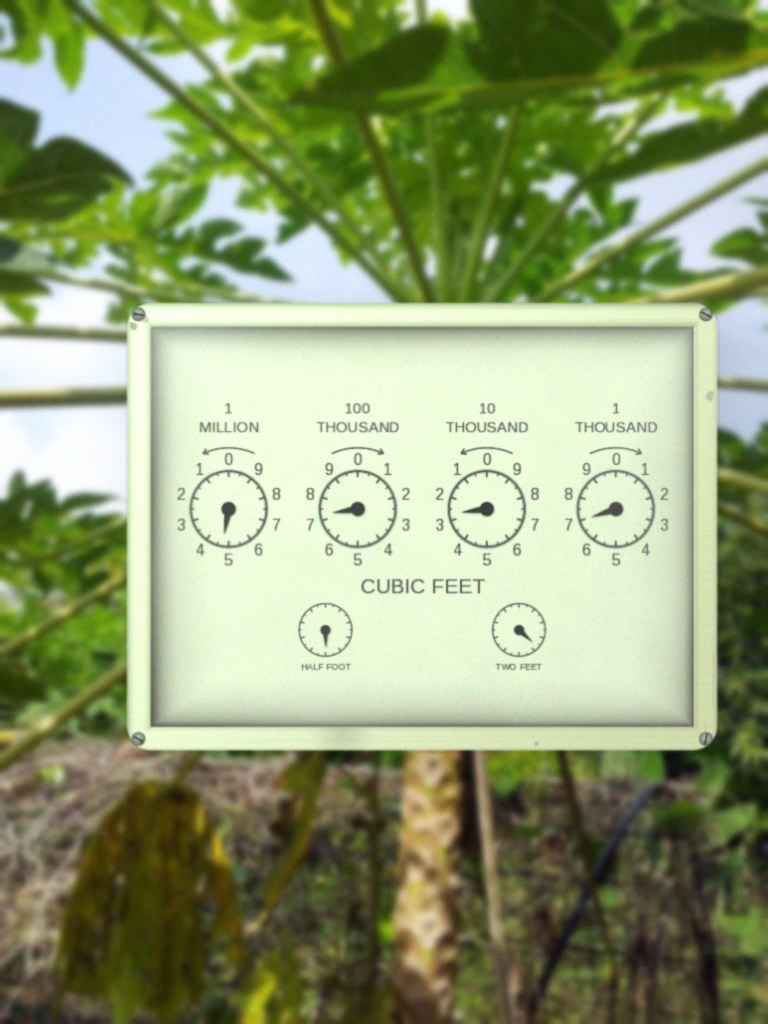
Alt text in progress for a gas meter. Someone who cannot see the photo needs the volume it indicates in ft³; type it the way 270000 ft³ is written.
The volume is 472700 ft³
